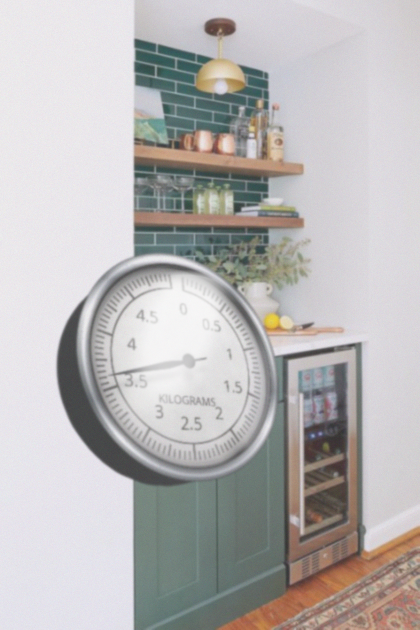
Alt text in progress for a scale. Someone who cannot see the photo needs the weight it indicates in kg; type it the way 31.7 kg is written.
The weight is 3.6 kg
